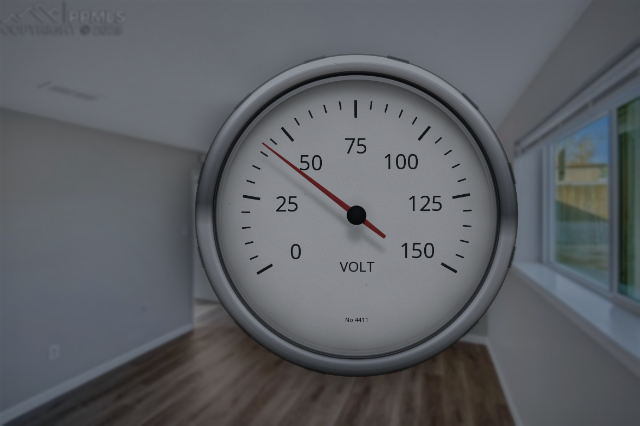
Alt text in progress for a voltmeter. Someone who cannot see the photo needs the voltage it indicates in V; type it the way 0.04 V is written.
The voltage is 42.5 V
